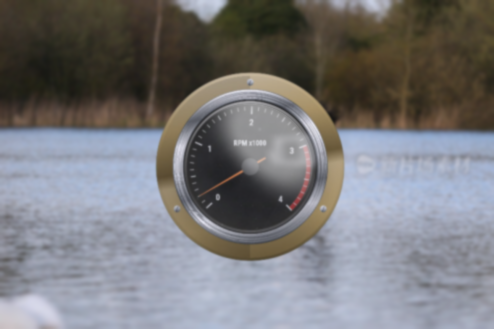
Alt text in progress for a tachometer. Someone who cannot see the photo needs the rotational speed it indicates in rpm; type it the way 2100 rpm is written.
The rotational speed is 200 rpm
